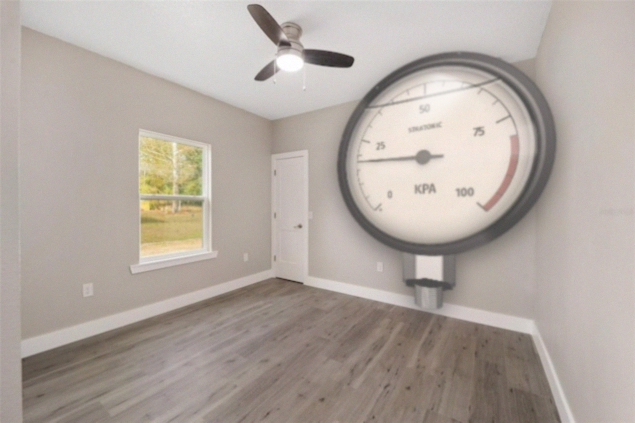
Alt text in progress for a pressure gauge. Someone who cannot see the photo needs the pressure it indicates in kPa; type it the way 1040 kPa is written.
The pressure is 17.5 kPa
